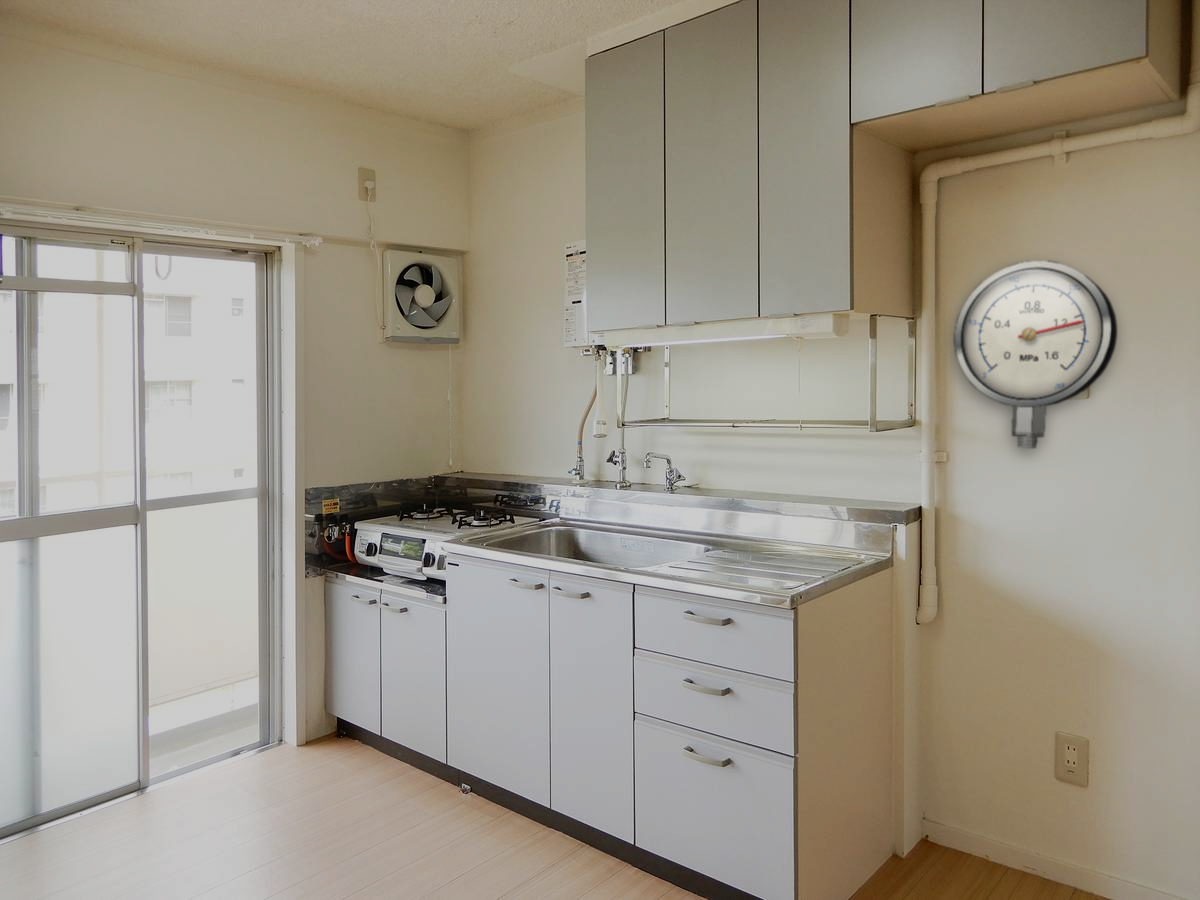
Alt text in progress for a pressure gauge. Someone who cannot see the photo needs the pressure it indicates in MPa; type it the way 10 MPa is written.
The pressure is 1.25 MPa
